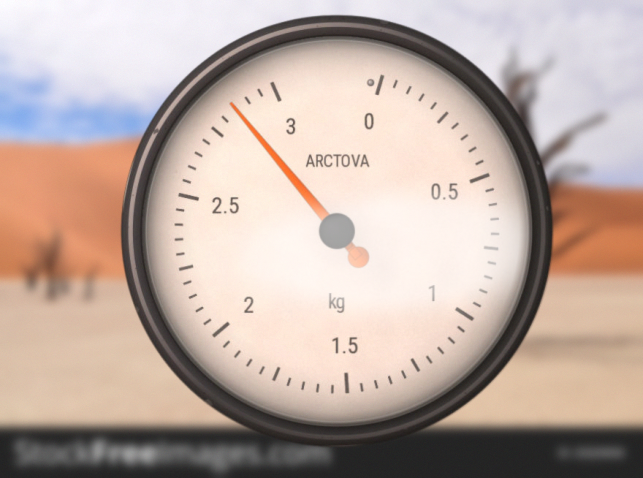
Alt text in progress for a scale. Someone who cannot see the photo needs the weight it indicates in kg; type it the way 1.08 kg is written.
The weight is 2.85 kg
